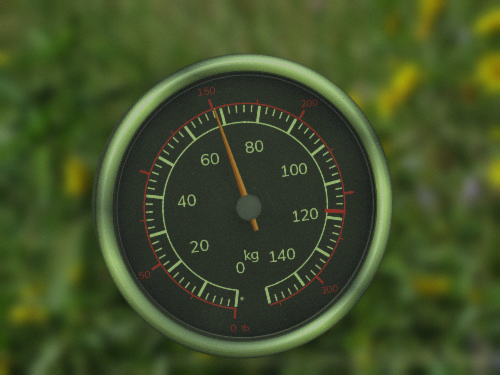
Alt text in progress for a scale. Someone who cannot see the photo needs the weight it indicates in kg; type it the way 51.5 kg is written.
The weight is 68 kg
